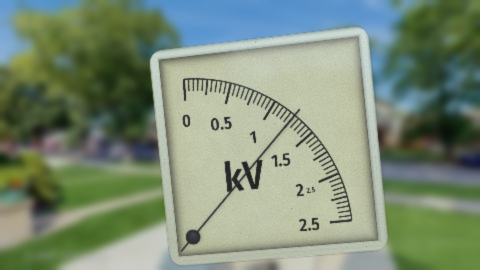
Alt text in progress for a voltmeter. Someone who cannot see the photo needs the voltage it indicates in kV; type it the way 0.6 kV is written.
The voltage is 1.25 kV
